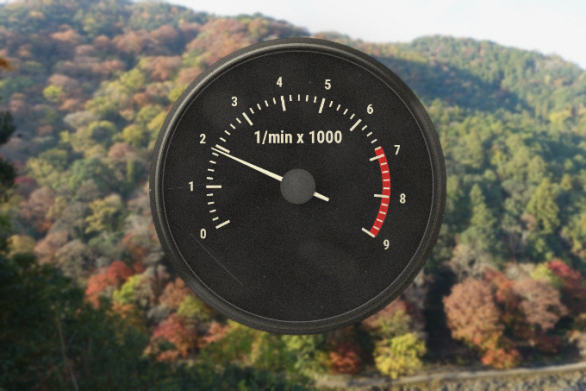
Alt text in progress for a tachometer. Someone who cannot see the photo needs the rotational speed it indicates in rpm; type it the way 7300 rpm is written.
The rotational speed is 1900 rpm
